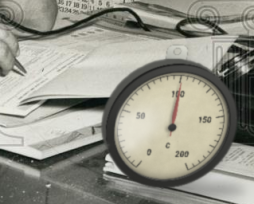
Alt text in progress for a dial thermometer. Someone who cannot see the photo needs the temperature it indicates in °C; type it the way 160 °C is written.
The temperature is 100 °C
